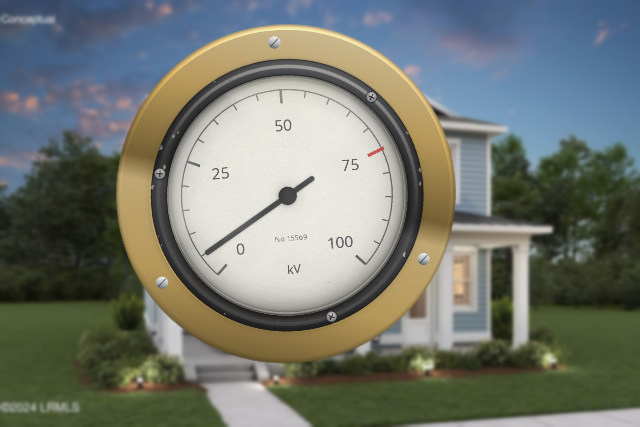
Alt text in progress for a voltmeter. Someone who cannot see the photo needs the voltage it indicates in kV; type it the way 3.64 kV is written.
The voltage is 5 kV
